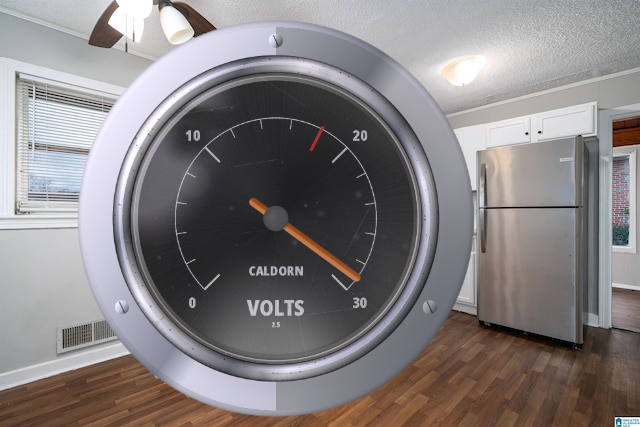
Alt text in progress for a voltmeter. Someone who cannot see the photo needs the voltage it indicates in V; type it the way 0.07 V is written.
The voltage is 29 V
